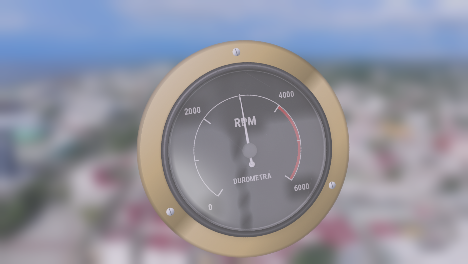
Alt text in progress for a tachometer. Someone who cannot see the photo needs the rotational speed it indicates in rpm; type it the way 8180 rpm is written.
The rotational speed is 3000 rpm
